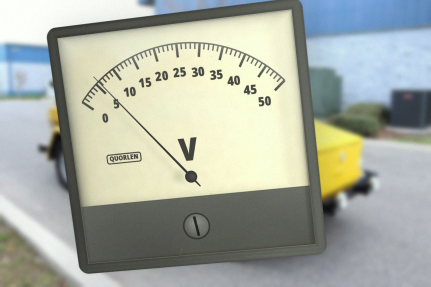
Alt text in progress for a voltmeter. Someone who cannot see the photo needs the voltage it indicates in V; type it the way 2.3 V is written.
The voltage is 6 V
